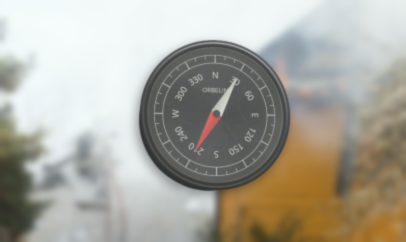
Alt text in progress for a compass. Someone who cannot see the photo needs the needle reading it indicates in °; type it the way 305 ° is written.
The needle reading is 210 °
